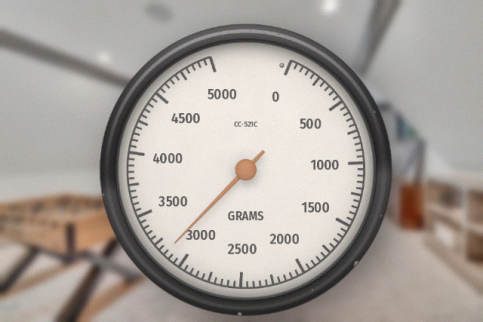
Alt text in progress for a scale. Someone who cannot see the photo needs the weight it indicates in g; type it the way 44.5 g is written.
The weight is 3150 g
